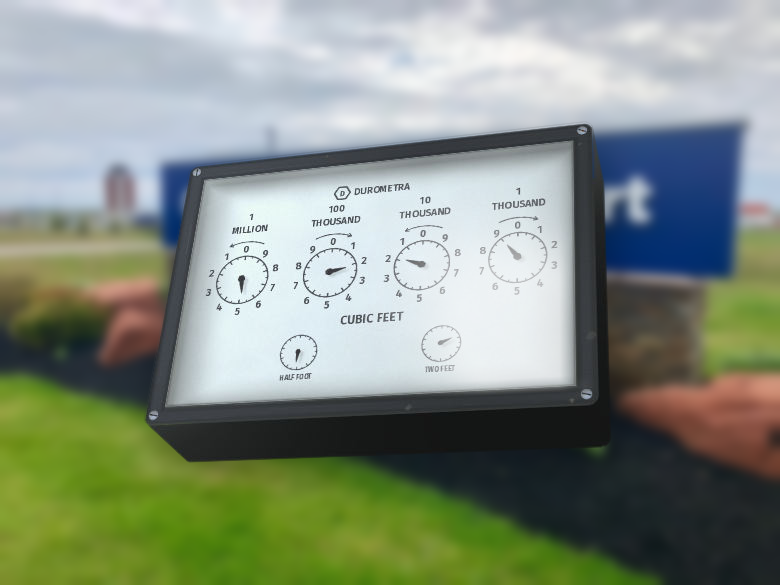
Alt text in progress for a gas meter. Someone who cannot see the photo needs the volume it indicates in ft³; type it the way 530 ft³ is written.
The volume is 521900 ft³
